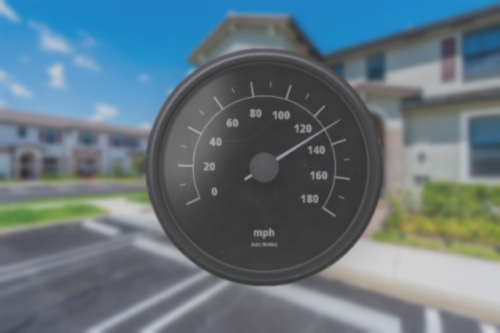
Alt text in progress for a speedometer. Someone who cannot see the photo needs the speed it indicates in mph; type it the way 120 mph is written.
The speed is 130 mph
